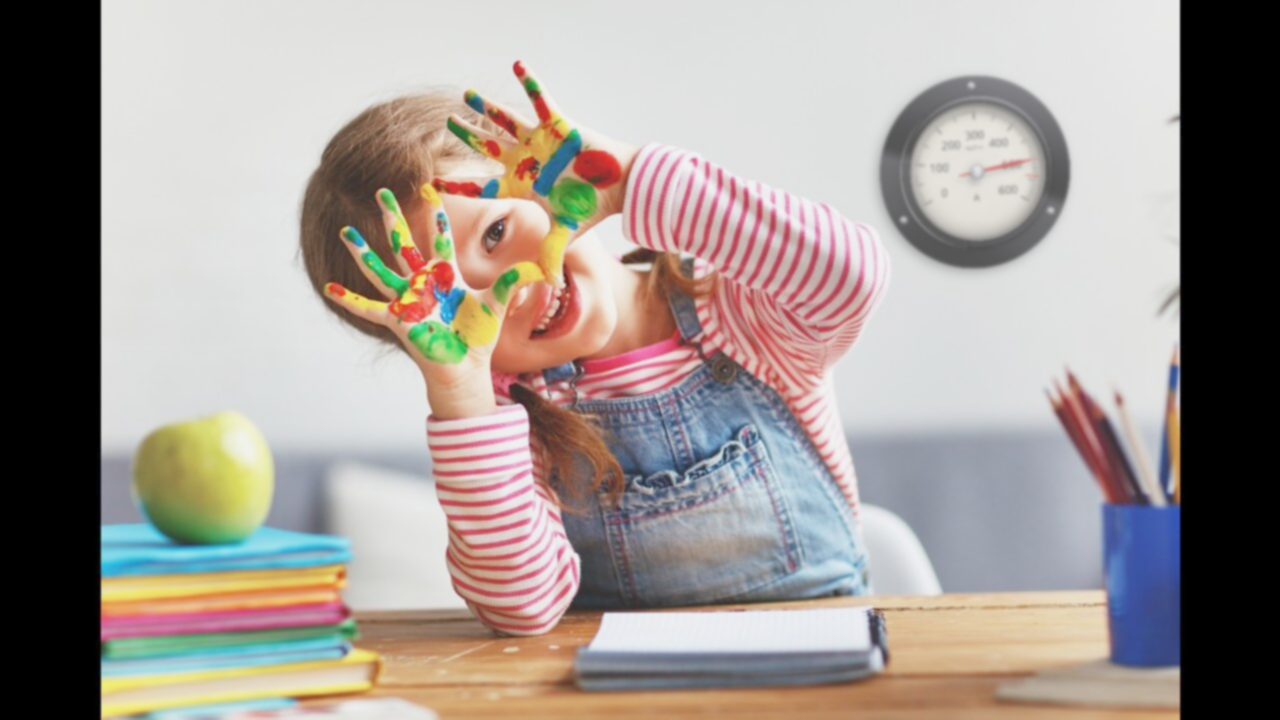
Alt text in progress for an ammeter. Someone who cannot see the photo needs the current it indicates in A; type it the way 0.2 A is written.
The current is 500 A
